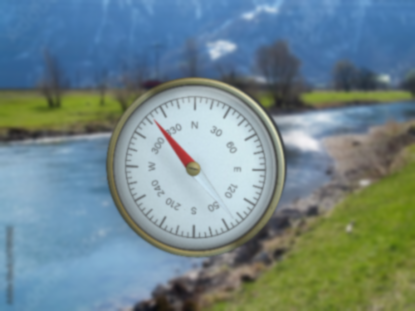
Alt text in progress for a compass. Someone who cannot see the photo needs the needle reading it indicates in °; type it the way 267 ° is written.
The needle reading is 320 °
